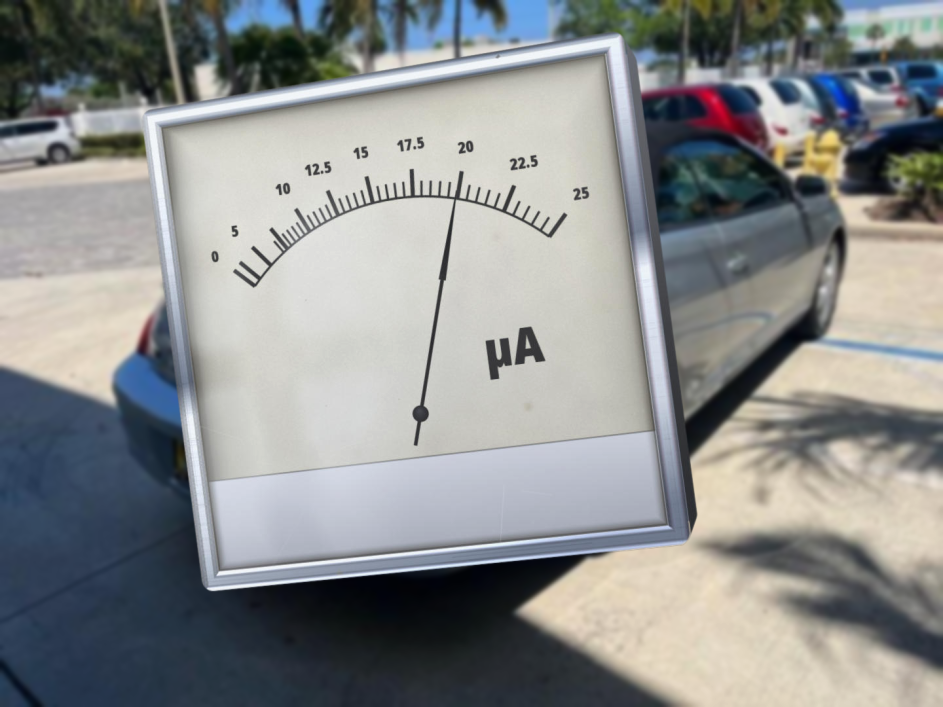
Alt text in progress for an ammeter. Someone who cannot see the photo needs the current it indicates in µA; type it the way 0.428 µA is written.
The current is 20 µA
